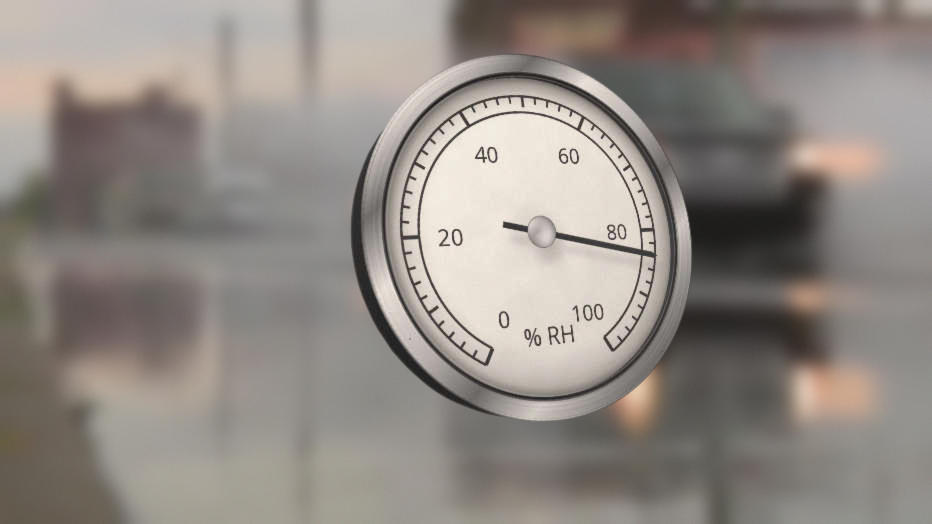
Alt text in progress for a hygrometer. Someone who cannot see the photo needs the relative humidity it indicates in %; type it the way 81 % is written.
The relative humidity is 84 %
